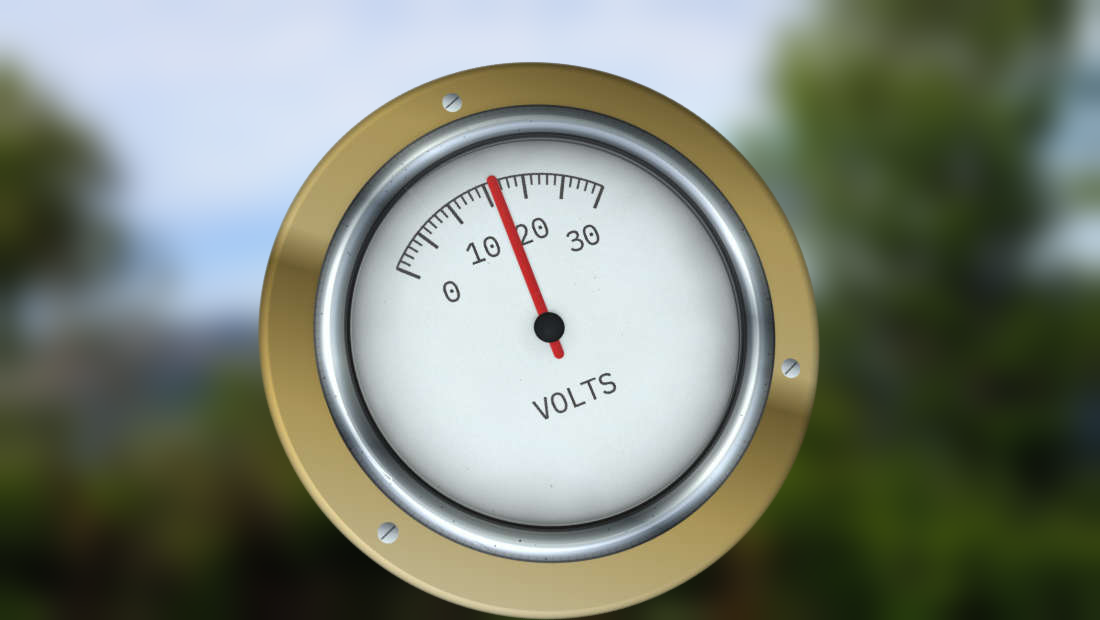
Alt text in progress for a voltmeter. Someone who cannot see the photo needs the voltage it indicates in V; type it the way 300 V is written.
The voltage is 16 V
